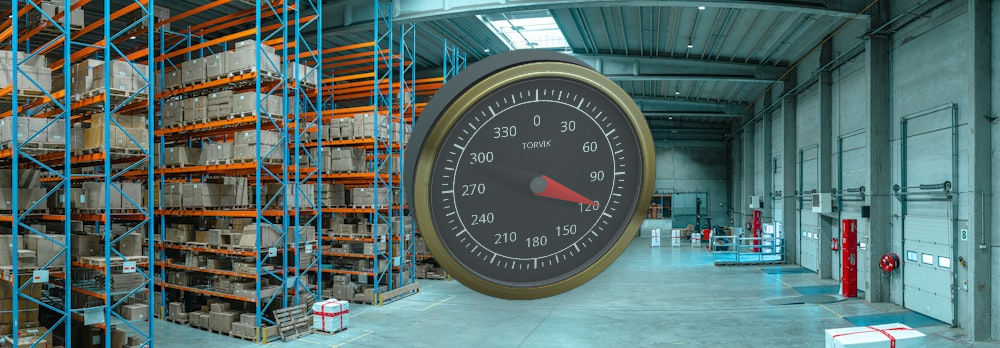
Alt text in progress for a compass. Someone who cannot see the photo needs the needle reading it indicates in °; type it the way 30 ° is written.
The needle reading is 115 °
